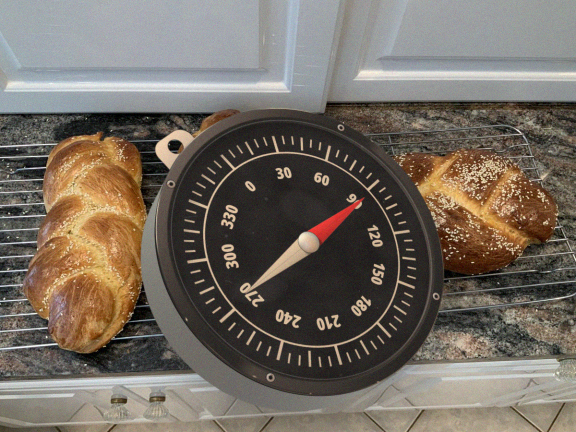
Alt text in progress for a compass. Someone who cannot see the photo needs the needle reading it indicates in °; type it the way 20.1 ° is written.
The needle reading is 92.5 °
